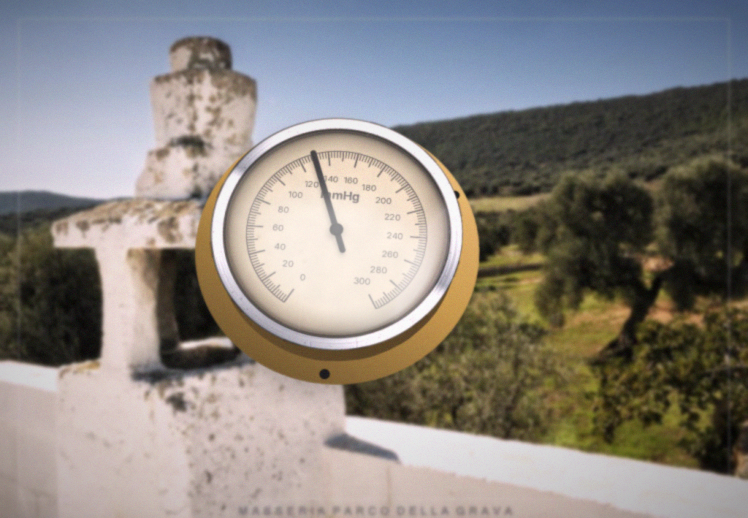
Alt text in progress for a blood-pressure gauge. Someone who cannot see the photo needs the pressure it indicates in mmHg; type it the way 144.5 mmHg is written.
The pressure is 130 mmHg
